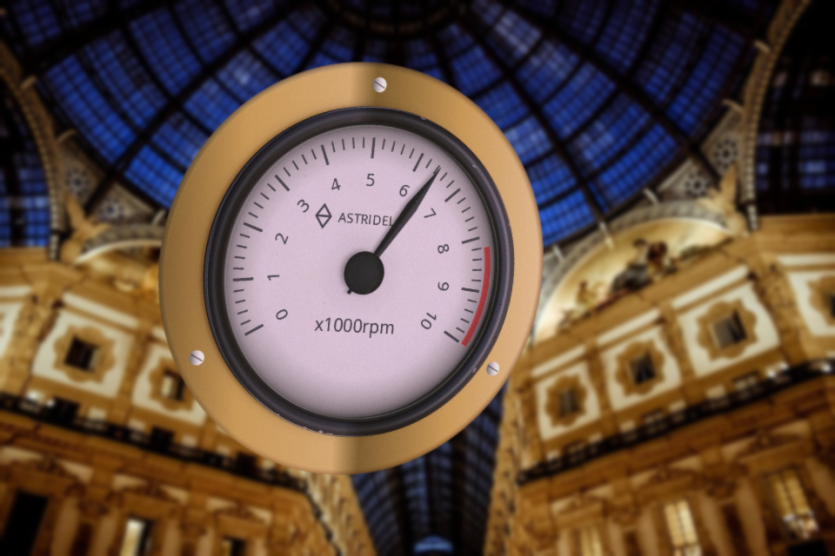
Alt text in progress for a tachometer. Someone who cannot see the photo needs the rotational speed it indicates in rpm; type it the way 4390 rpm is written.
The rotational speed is 6400 rpm
